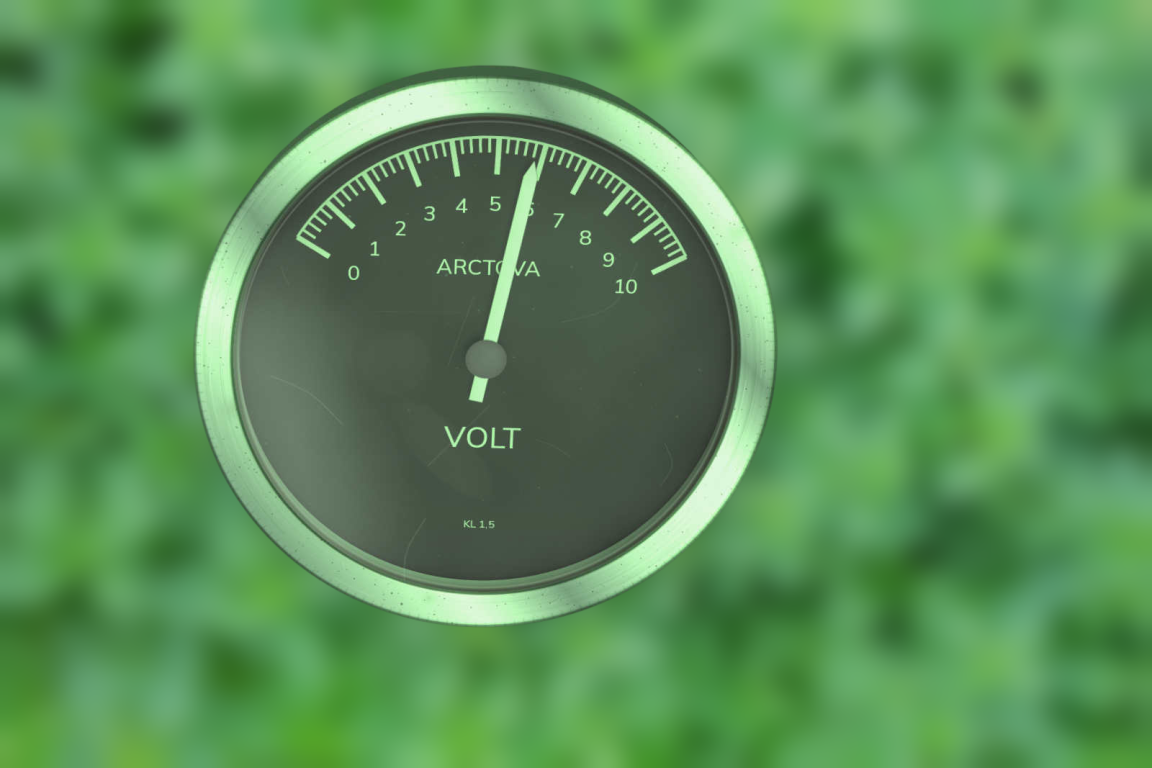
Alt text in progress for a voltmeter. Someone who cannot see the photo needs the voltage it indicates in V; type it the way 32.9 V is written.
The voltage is 5.8 V
